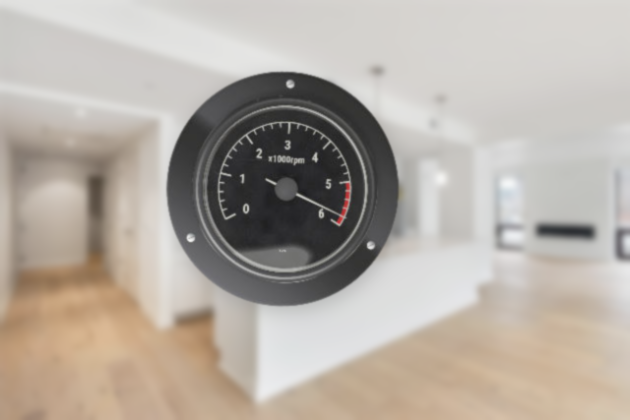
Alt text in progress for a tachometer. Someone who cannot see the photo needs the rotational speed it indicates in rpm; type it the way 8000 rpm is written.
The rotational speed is 5800 rpm
